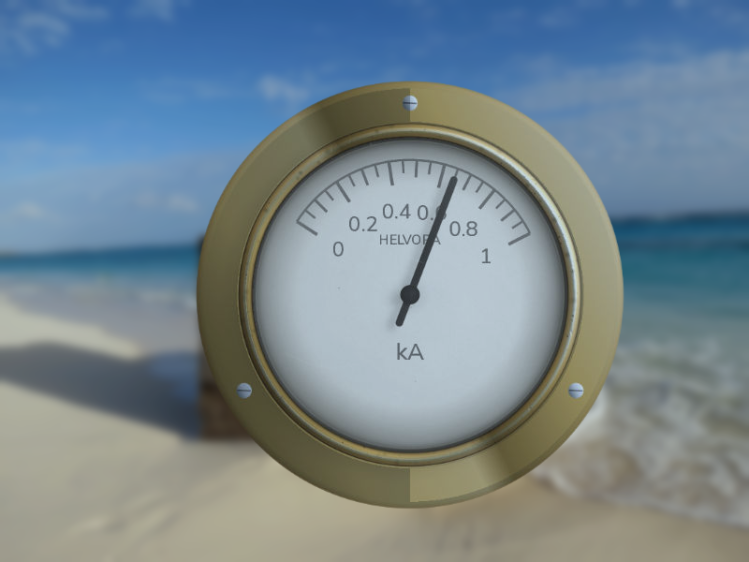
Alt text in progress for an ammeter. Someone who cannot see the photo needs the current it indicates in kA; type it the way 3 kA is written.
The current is 0.65 kA
